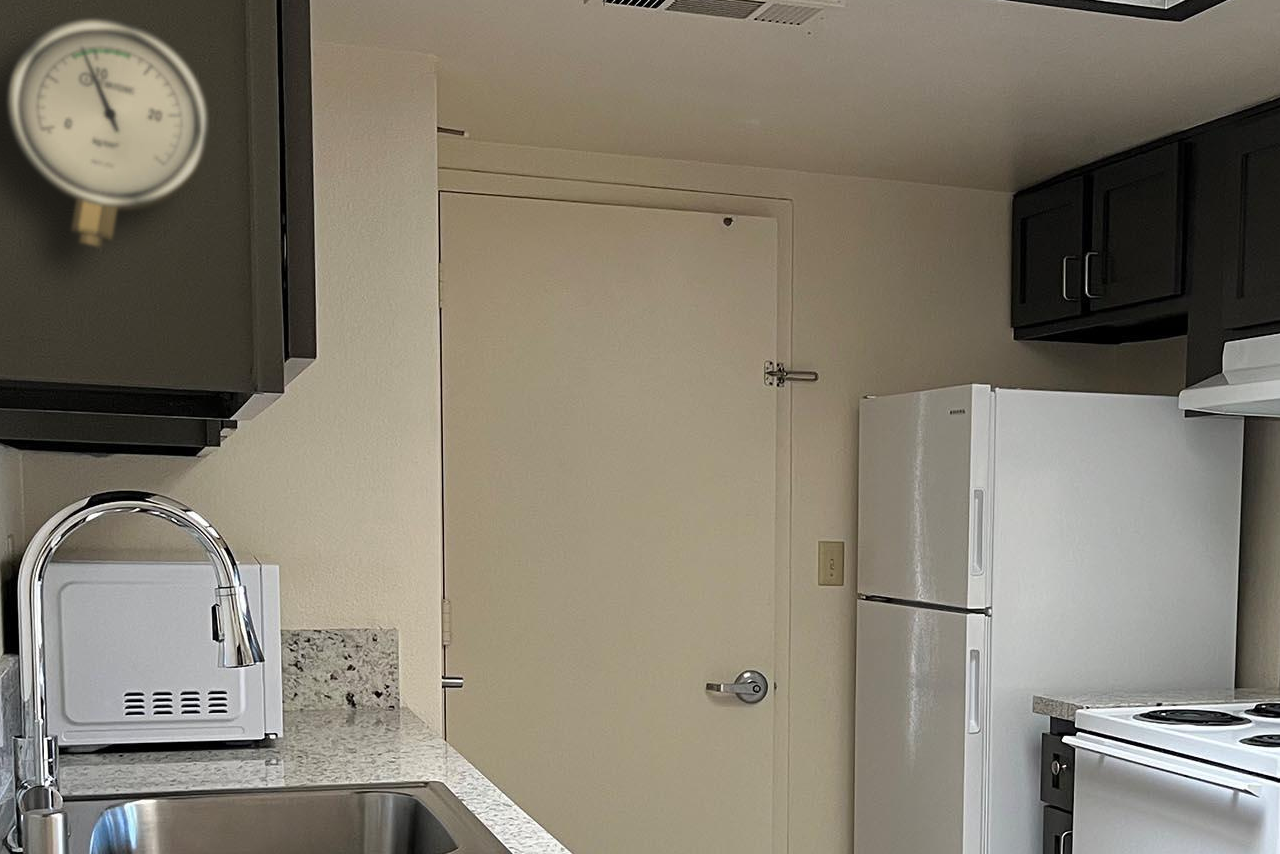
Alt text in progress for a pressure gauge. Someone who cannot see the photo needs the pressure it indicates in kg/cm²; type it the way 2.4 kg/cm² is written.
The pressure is 9 kg/cm²
